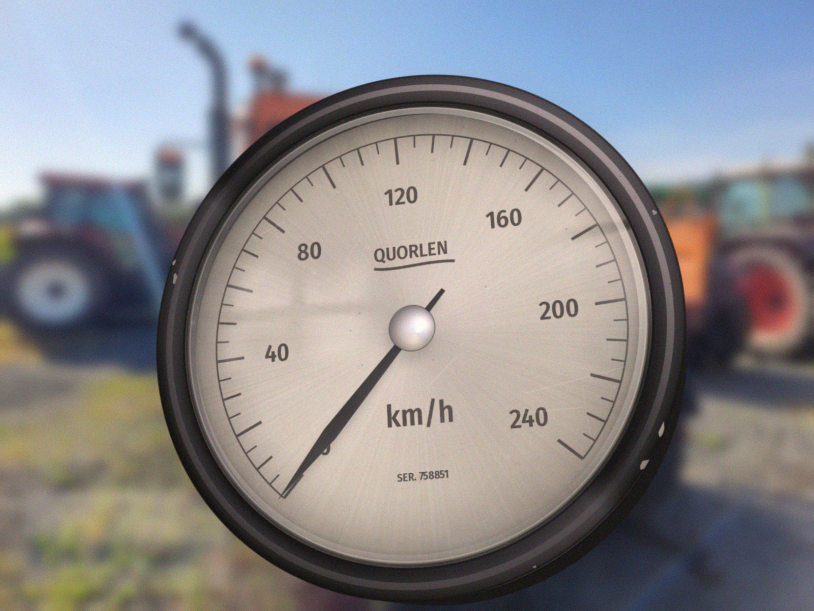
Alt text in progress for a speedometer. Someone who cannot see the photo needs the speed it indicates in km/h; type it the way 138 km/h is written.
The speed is 0 km/h
